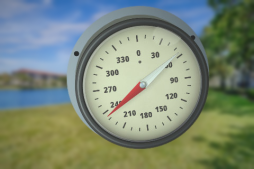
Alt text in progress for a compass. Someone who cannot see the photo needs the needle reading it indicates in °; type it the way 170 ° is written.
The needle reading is 235 °
